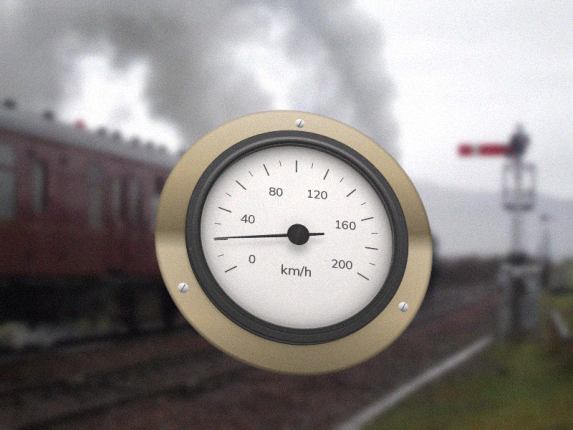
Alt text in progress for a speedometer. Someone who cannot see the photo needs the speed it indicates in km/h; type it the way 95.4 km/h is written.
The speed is 20 km/h
